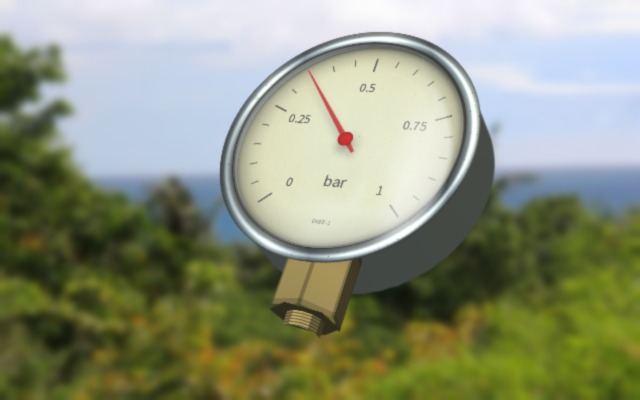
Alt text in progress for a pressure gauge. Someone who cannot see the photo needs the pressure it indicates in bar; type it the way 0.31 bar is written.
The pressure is 0.35 bar
